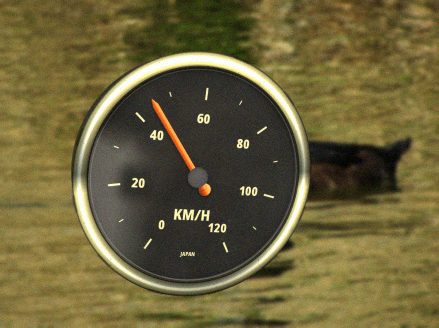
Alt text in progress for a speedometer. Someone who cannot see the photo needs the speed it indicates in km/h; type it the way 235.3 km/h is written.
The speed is 45 km/h
